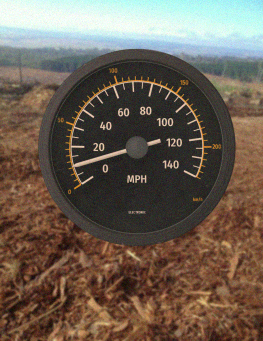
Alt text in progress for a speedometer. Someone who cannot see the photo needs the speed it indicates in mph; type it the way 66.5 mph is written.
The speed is 10 mph
